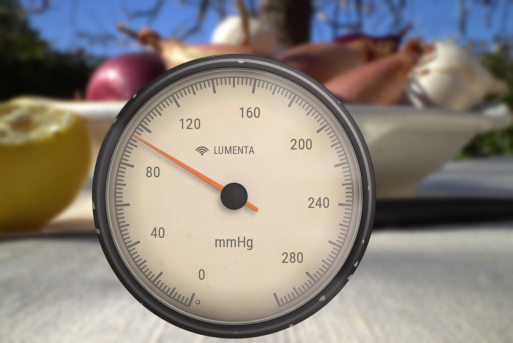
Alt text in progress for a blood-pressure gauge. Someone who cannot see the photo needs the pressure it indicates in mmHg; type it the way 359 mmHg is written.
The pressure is 94 mmHg
